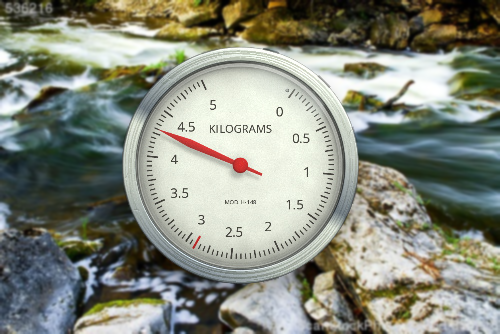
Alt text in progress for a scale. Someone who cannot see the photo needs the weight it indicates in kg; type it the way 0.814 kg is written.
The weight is 4.3 kg
